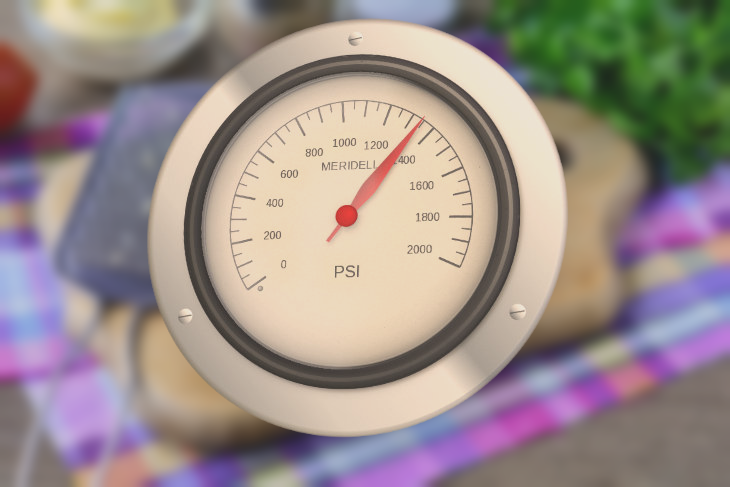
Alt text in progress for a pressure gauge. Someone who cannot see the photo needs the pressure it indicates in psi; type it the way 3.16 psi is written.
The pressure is 1350 psi
